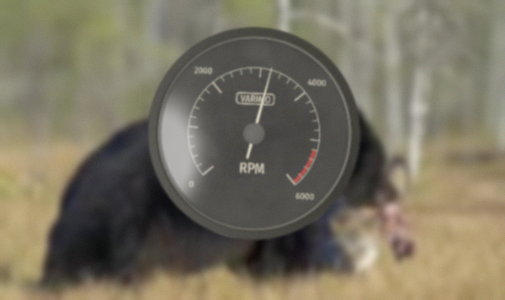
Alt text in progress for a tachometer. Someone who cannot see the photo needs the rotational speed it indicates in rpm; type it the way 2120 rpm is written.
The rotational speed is 3200 rpm
